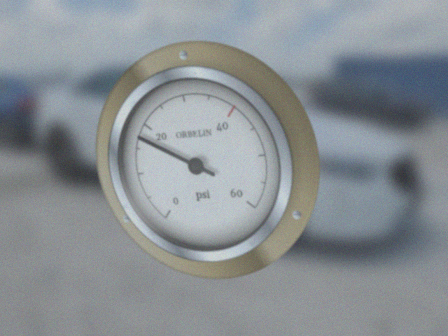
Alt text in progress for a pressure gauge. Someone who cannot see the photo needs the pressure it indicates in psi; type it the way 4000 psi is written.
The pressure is 17.5 psi
